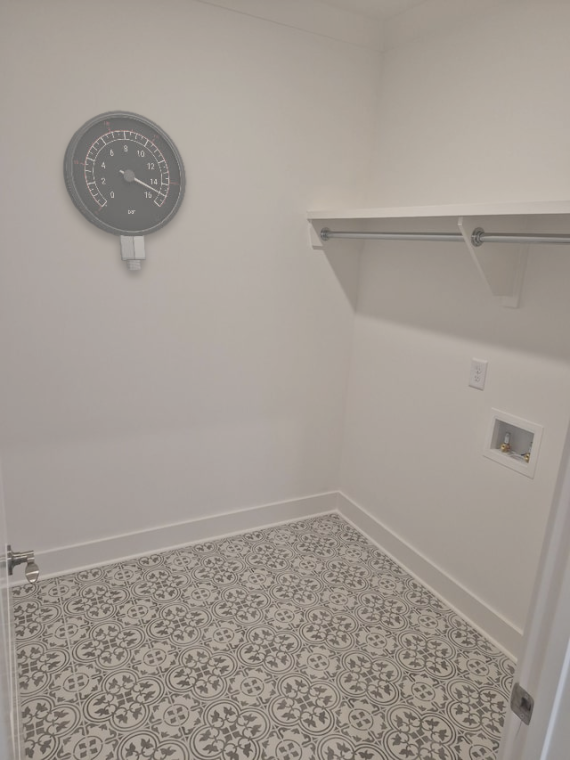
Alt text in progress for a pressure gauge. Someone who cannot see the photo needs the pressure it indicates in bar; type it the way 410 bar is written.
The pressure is 15 bar
